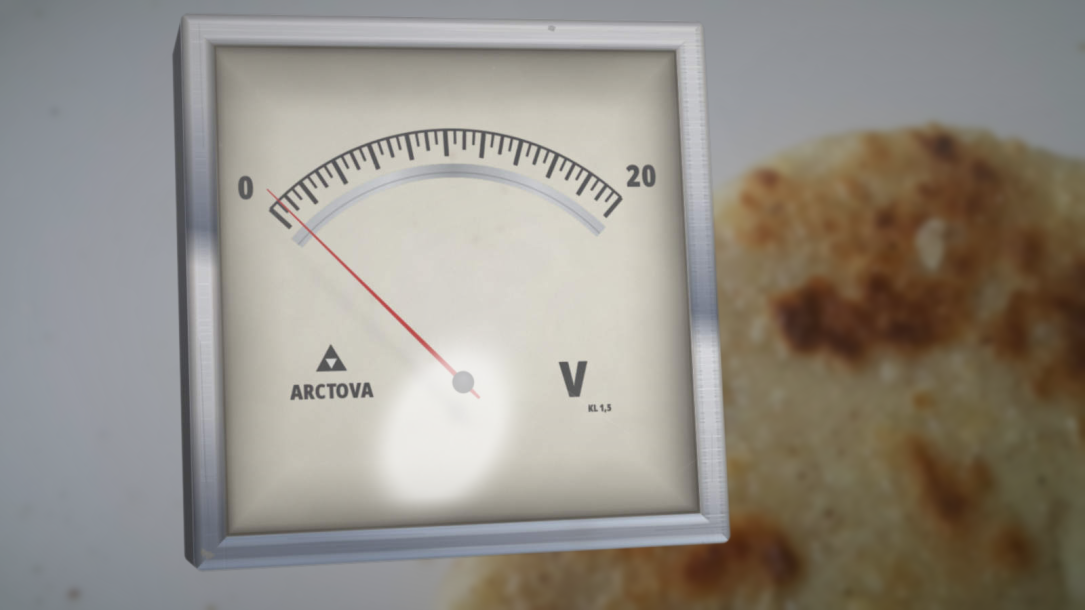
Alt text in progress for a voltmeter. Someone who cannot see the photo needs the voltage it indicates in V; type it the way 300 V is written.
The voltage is 0.5 V
